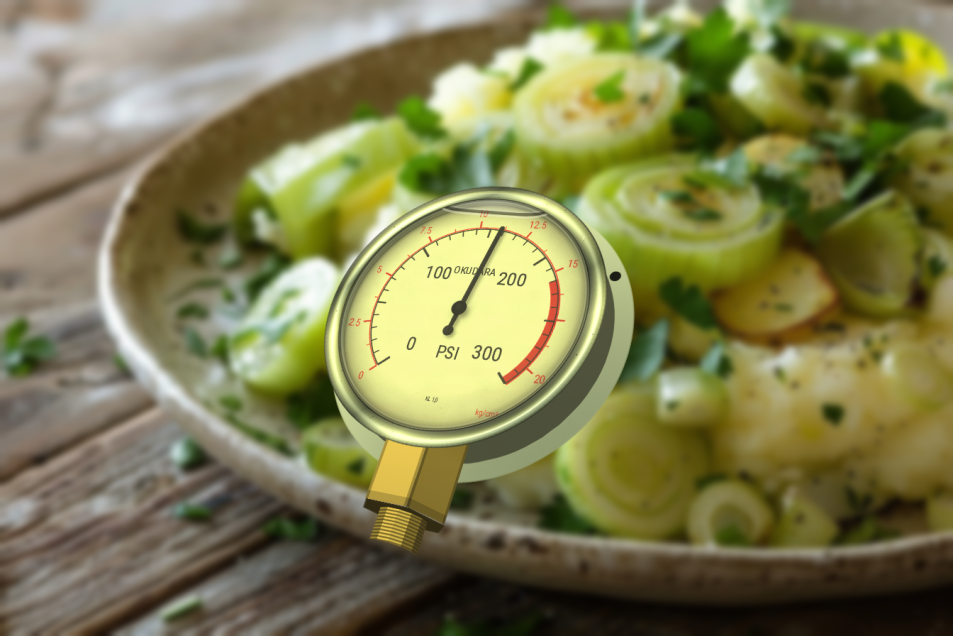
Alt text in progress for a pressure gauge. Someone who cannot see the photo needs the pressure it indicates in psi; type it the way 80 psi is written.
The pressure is 160 psi
